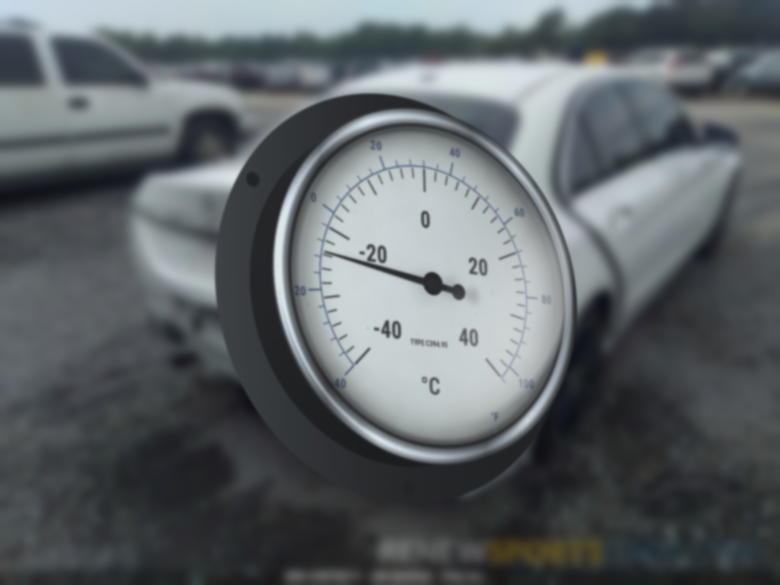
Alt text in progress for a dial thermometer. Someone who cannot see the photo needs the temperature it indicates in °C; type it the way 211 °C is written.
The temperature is -24 °C
